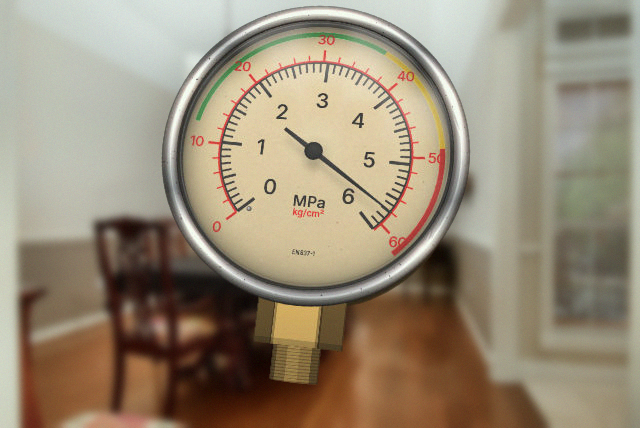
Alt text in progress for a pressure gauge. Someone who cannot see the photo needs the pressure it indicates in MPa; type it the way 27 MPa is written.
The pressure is 5.7 MPa
